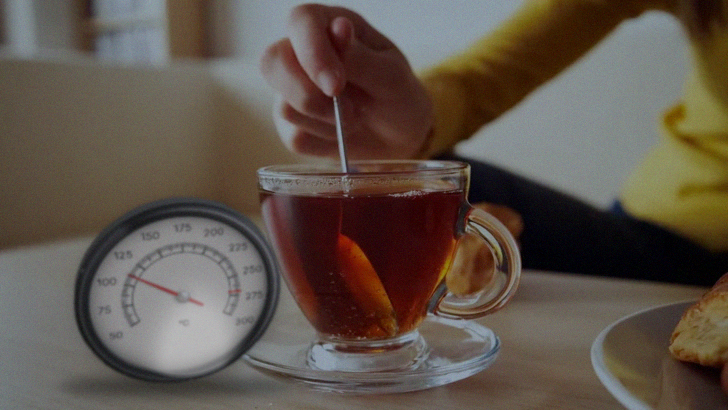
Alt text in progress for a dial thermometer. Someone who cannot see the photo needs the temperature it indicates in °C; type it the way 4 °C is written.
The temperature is 112.5 °C
